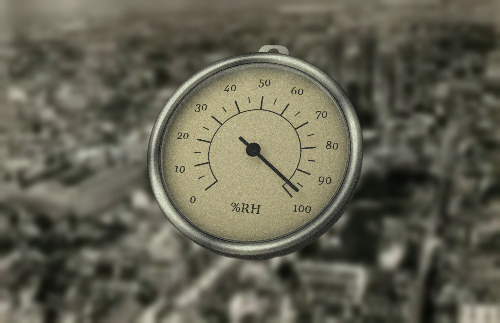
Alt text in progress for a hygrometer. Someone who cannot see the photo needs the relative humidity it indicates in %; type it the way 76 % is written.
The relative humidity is 97.5 %
